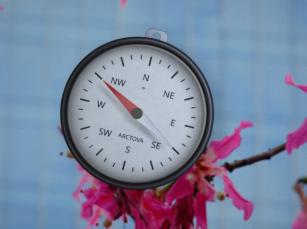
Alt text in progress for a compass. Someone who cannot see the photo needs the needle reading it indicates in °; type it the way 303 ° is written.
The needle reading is 300 °
